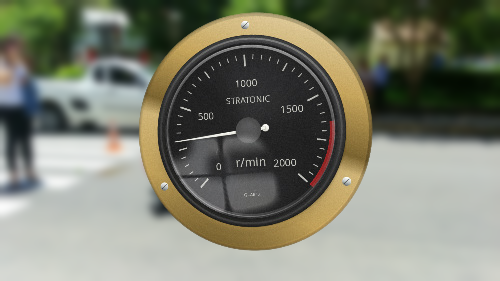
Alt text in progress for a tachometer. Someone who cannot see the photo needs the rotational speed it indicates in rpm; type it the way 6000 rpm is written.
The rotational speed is 300 rpm
